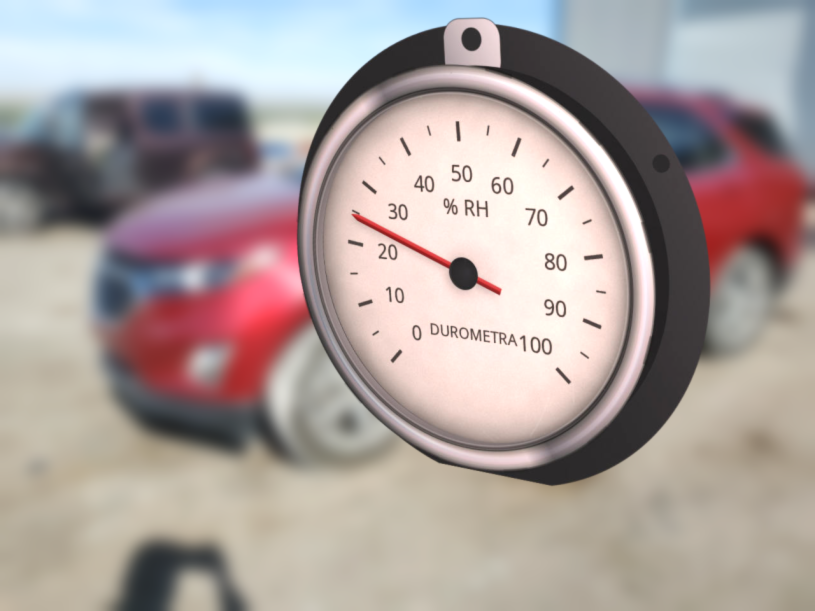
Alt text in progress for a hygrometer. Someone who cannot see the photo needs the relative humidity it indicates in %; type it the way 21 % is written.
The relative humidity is 25 %
